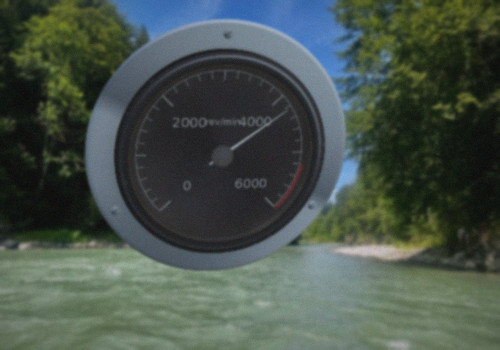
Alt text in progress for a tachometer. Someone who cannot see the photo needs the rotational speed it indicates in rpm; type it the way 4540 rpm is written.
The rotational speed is 4200 rpm
